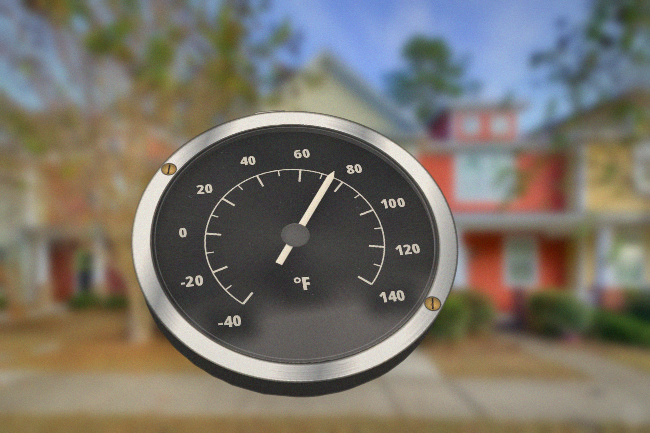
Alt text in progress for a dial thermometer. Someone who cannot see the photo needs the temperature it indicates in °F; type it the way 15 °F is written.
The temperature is 75 °F
